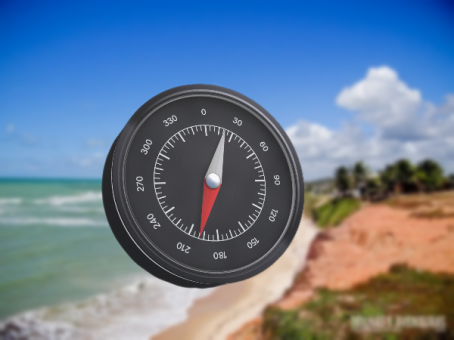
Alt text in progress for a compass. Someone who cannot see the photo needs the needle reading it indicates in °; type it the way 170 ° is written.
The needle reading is 200 °
